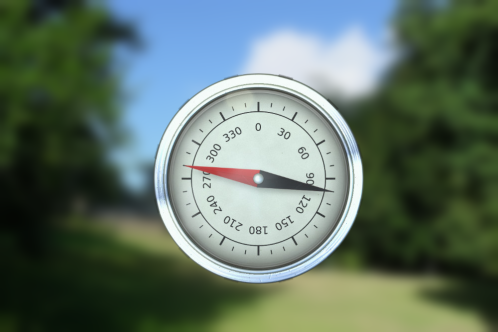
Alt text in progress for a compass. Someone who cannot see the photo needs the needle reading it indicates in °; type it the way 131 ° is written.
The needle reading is 280 °
